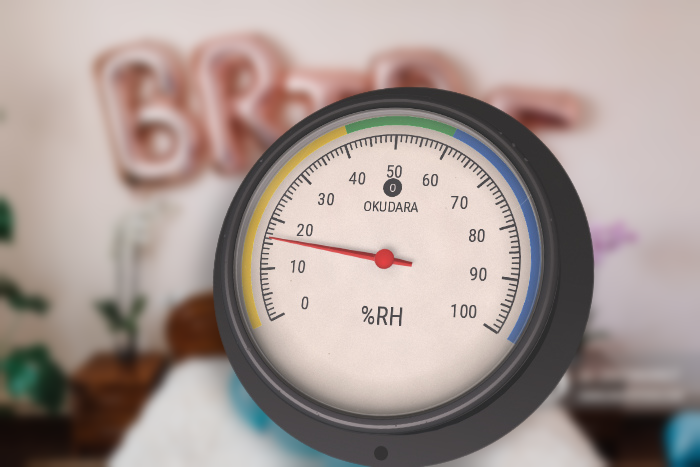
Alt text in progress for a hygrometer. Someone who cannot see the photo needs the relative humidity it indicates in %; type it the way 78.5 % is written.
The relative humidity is 16 %
